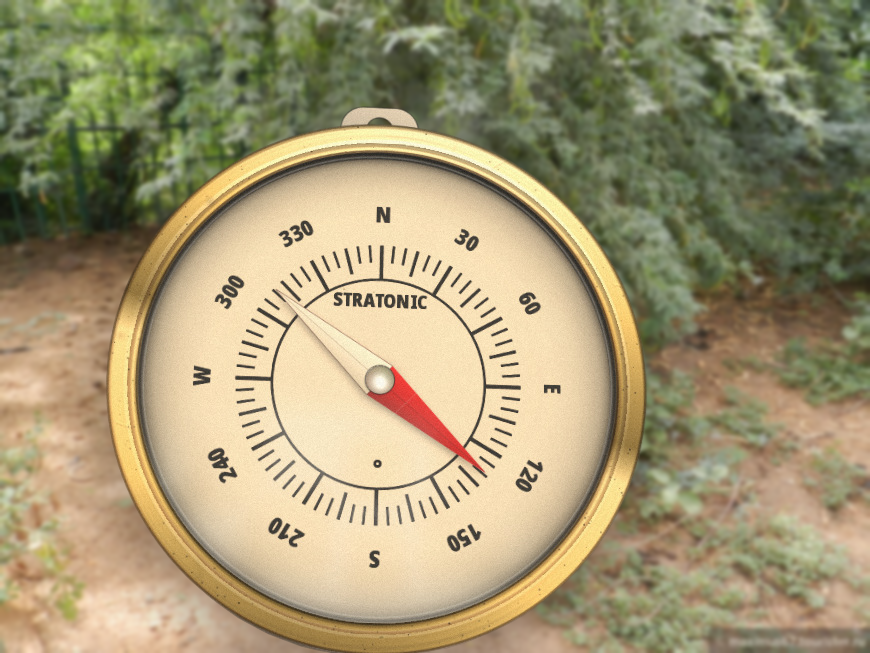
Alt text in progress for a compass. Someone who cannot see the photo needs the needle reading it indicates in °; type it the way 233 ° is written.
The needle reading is 130 °
